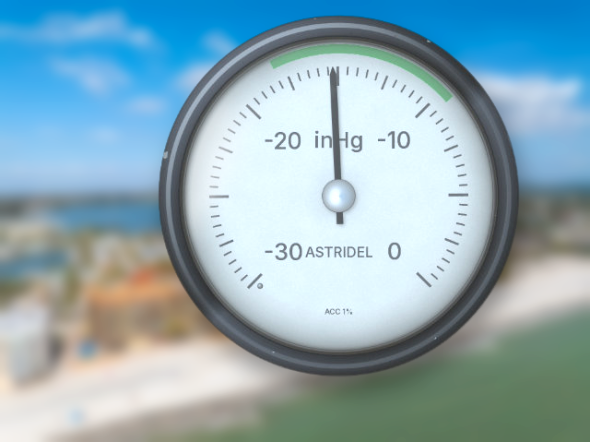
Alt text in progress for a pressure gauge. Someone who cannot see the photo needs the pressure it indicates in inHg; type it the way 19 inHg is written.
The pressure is -15.25 inHg
